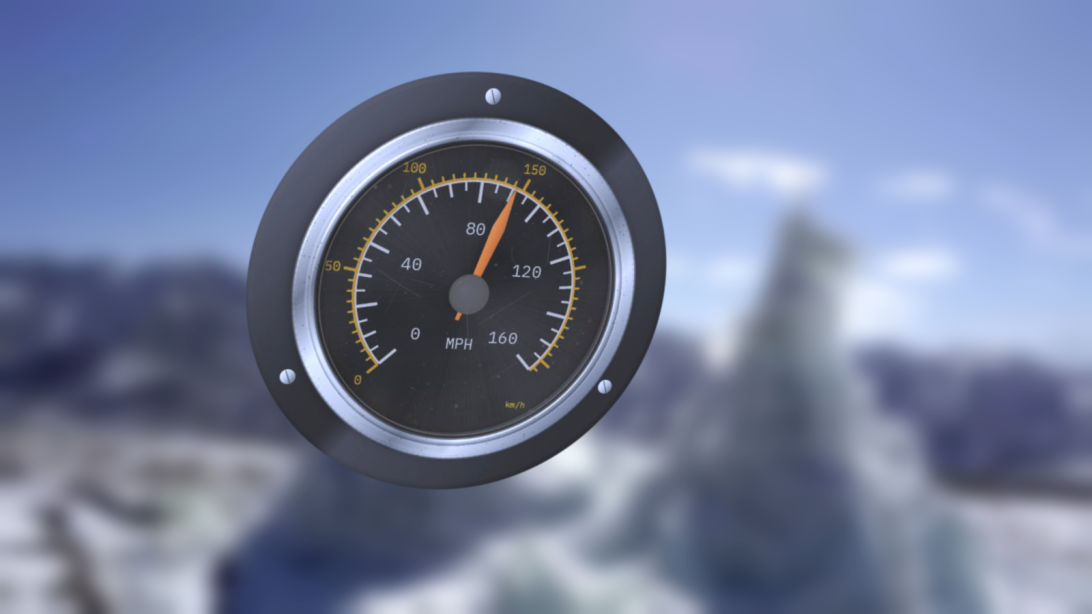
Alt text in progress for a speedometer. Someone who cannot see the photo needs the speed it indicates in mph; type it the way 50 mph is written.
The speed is 90 mph
